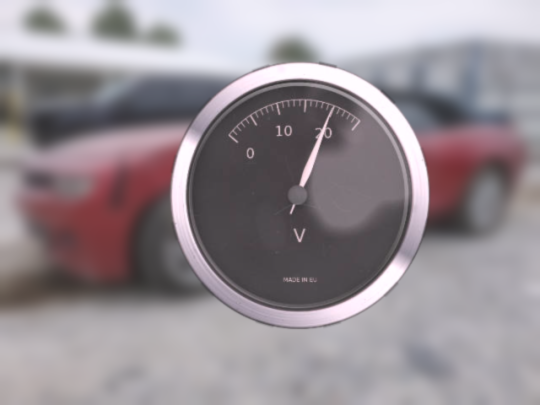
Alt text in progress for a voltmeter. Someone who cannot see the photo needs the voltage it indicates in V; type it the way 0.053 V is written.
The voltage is 20 V
